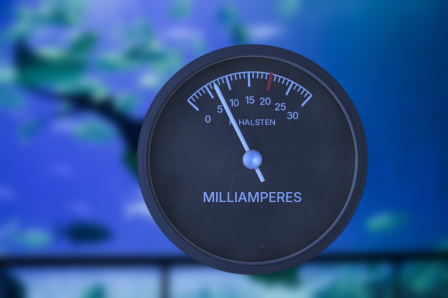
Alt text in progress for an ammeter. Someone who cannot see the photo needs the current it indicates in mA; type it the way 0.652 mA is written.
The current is 7 mA
